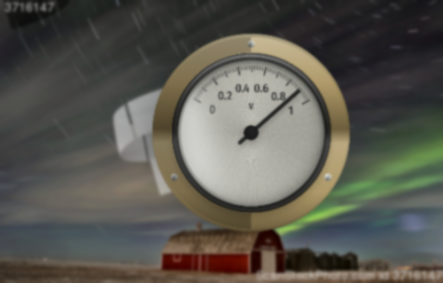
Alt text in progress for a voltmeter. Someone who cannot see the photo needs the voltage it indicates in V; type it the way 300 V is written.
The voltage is 0.9 V
